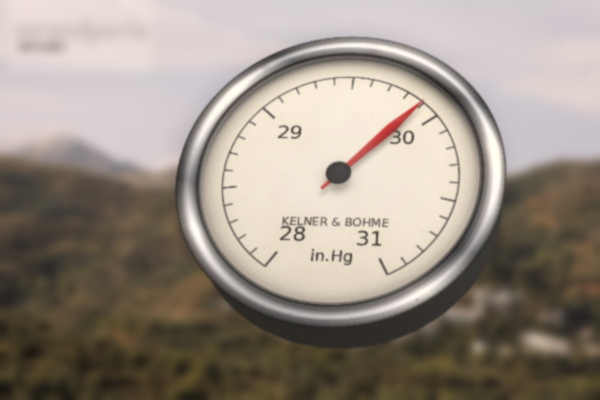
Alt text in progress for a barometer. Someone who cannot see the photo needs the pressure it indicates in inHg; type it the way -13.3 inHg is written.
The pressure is 29.9 inHg
